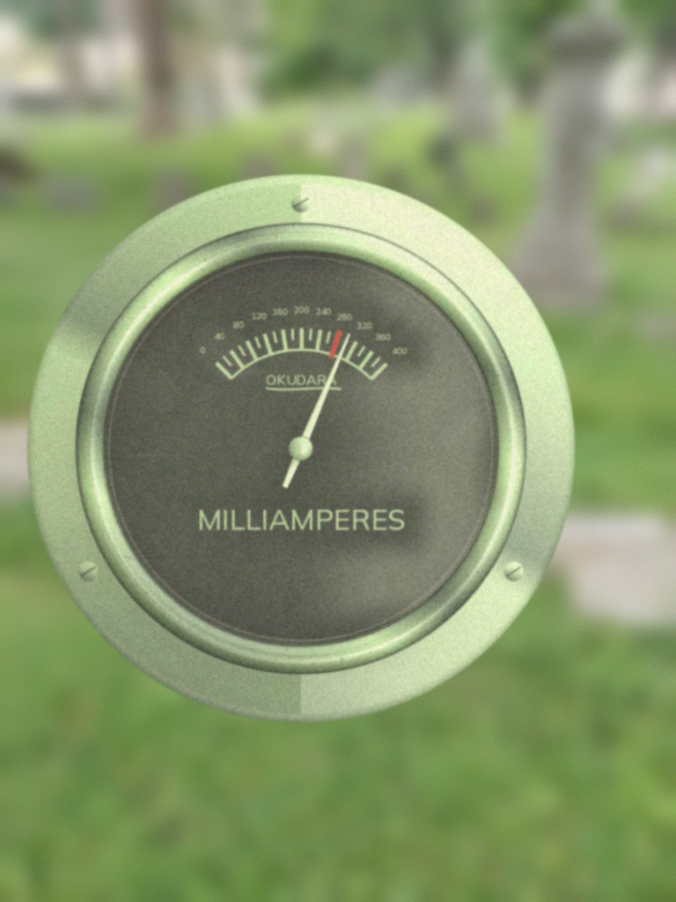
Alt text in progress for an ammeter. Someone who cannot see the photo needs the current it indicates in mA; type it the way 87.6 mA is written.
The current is 300 mA
